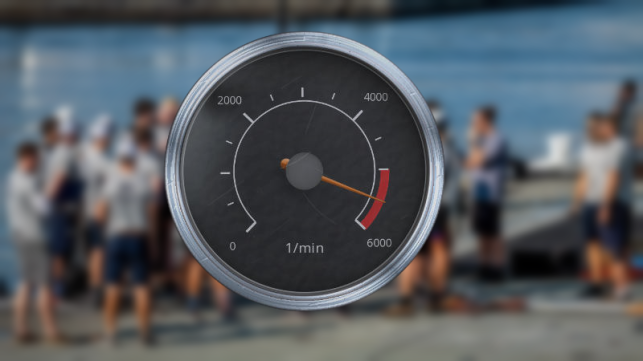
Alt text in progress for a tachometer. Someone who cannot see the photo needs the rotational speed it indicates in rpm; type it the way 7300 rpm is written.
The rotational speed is 5500 rpm
